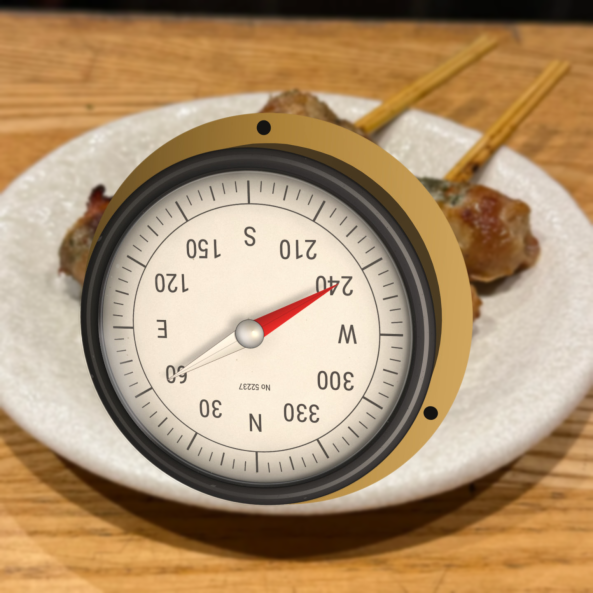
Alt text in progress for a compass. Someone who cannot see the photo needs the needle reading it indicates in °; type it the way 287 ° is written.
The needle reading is 240 °
